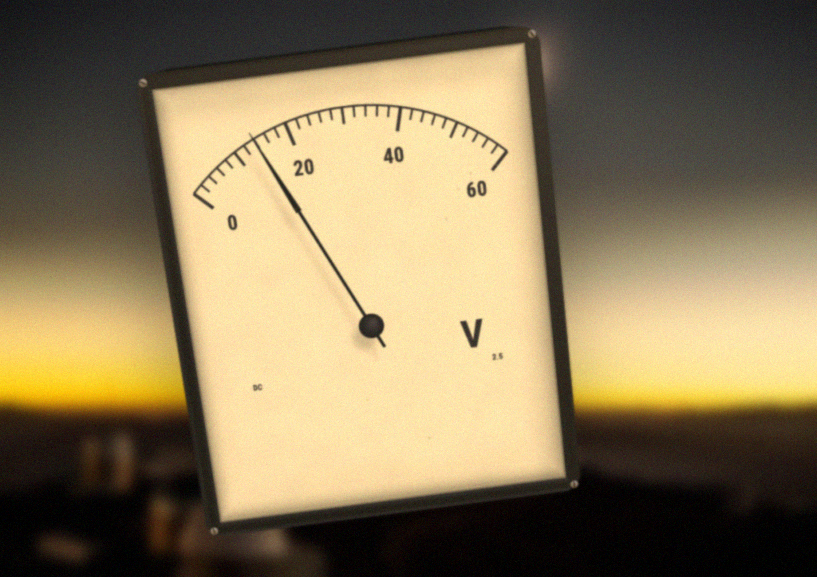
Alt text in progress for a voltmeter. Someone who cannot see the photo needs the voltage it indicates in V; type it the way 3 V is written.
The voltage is 14 V
